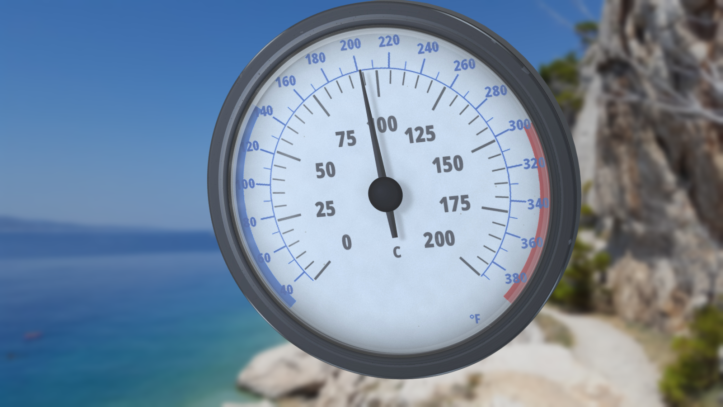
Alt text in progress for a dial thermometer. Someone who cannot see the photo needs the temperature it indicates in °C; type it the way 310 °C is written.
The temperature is 95 °C
